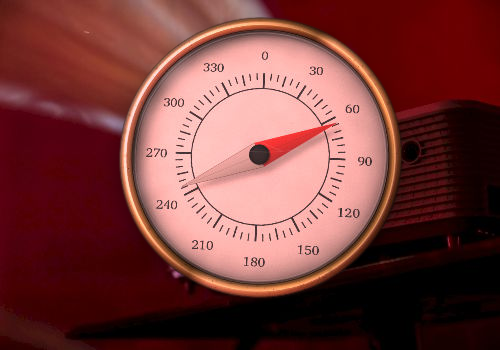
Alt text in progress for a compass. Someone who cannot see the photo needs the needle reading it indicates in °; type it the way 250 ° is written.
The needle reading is 65 °
